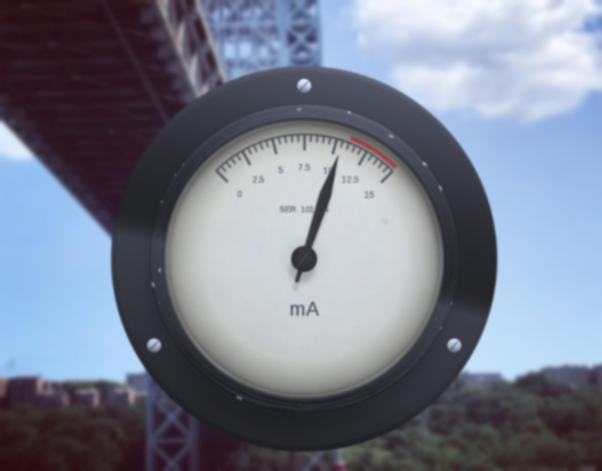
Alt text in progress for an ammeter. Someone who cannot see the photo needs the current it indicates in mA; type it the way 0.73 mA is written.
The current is 10.5 mA
